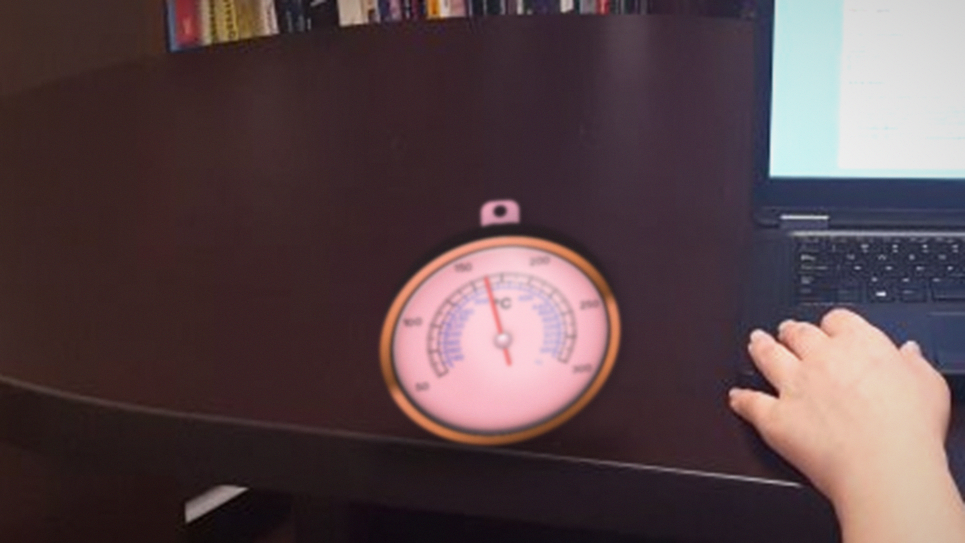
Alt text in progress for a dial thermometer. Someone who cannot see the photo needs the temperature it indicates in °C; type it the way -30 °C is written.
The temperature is 162.5 °C
